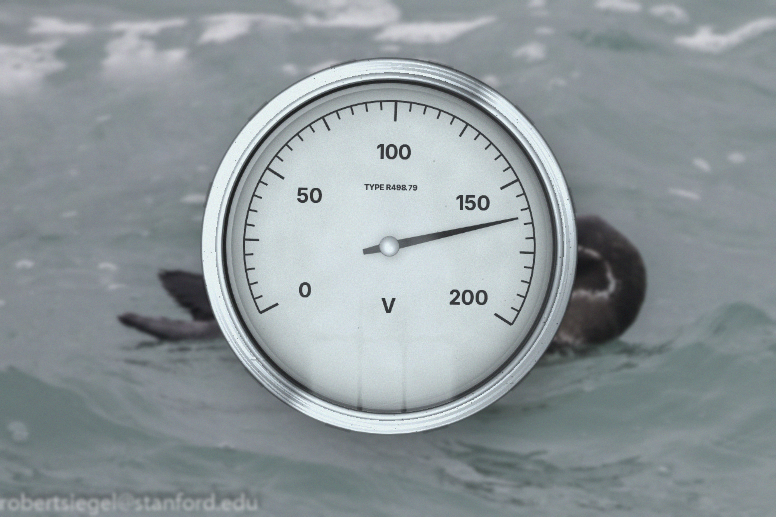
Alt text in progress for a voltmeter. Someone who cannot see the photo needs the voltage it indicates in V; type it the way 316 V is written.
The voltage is 162.5 V
